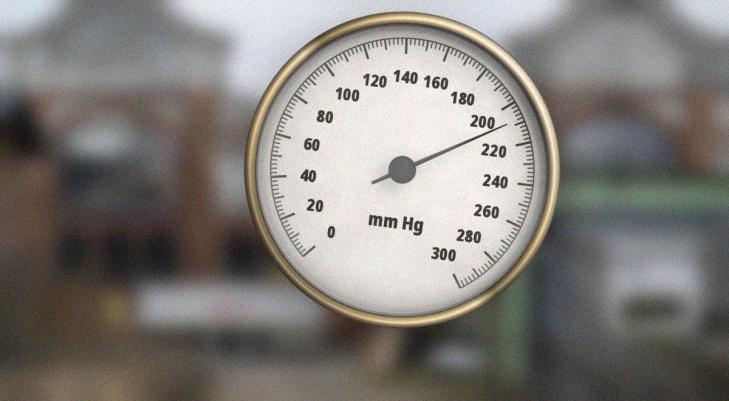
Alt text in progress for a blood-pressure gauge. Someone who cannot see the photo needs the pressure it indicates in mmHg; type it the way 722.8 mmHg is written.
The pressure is 208 mmHg
